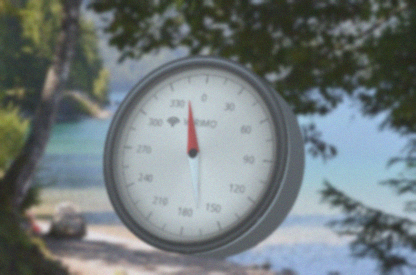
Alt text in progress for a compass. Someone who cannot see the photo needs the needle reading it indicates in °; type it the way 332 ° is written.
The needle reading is 345 °
